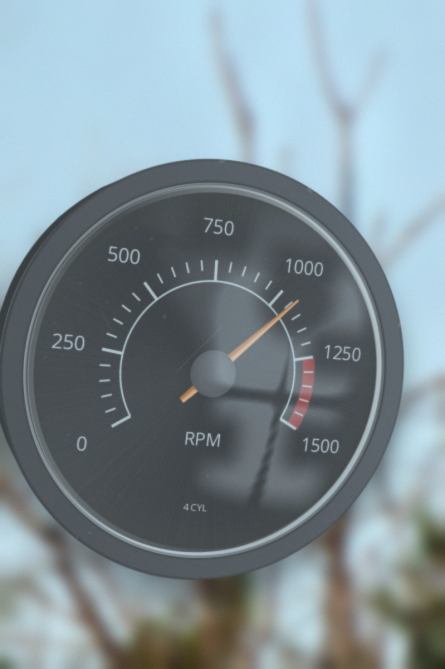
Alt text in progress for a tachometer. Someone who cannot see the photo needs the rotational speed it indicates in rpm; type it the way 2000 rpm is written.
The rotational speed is 1050 rpm
